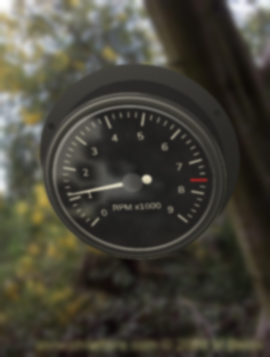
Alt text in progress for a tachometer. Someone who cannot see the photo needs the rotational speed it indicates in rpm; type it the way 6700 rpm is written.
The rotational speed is 1200 rpm
